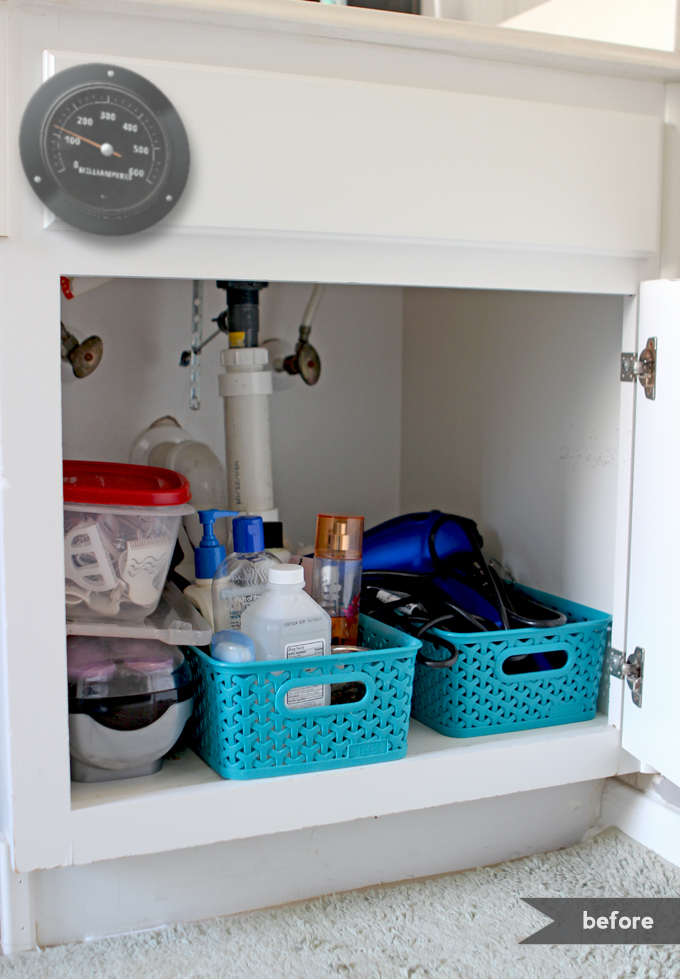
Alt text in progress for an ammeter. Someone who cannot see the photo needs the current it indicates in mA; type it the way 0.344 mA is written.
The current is 120 mA
